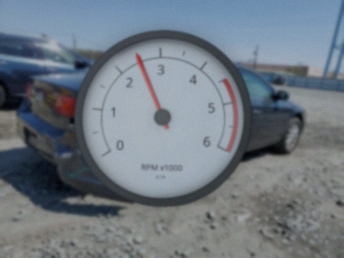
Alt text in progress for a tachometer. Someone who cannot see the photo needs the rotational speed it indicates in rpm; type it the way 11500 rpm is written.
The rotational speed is 2500 rpm
